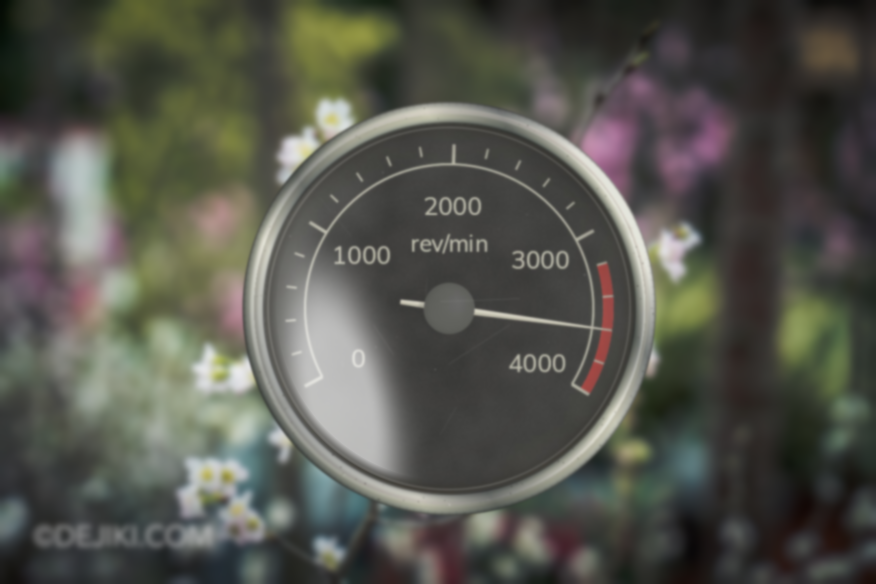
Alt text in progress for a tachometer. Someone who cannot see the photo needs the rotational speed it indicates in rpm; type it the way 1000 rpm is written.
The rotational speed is 3600 rpm
